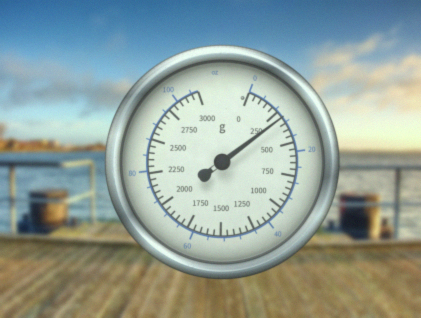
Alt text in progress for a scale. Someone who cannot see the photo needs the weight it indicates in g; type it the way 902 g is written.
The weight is 300 g
